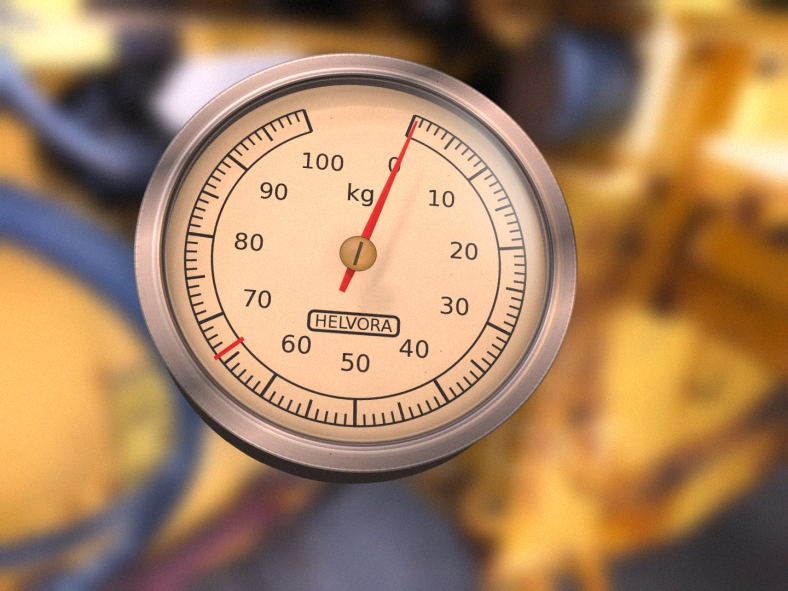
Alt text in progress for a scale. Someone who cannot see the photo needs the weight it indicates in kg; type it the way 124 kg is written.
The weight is 0.5 kg
